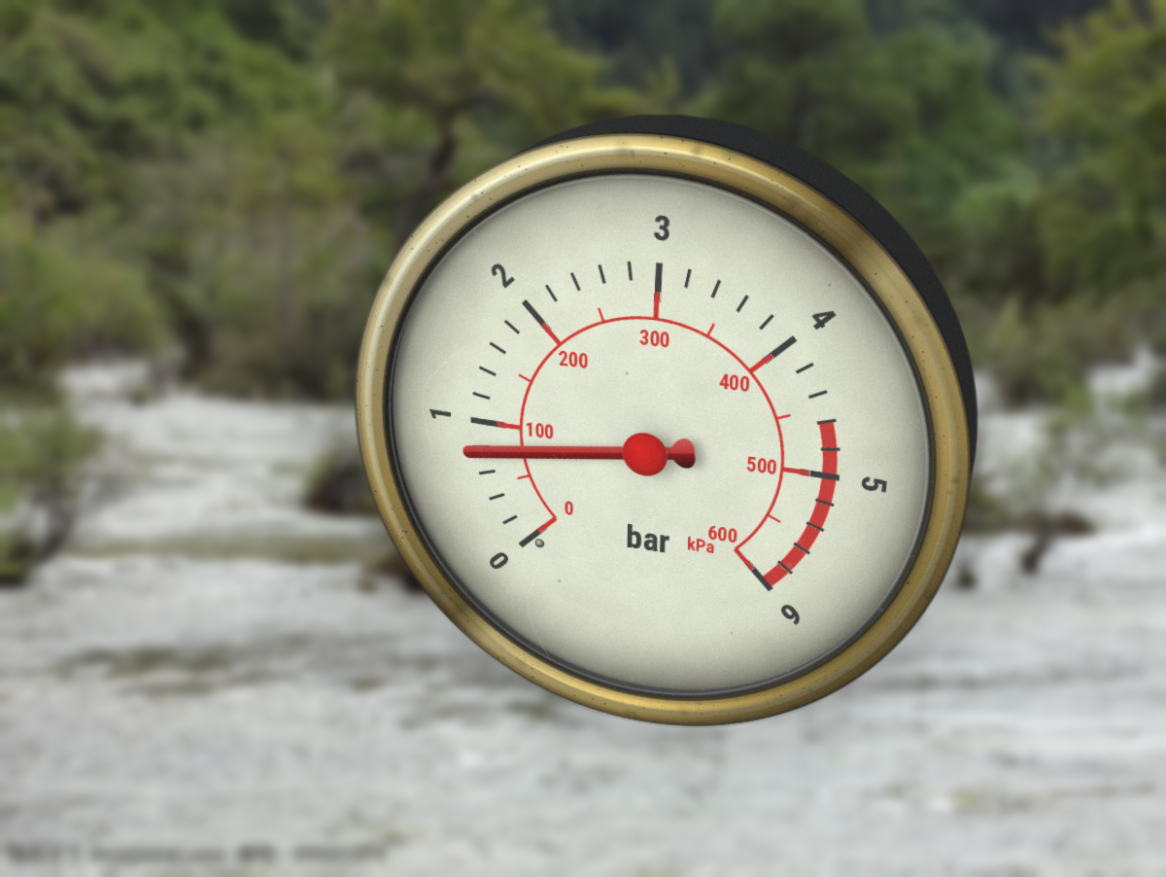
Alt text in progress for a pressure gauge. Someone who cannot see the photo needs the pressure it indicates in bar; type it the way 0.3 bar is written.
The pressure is 0.8 bar
